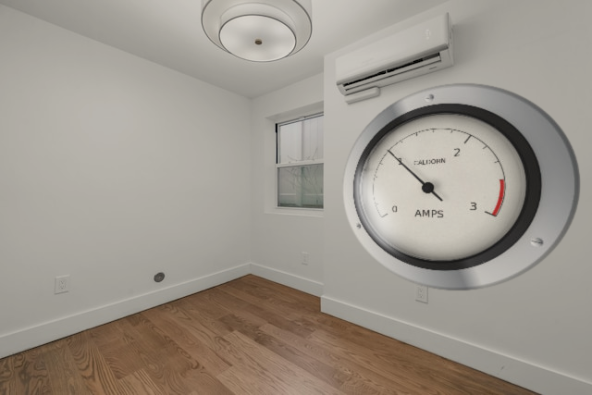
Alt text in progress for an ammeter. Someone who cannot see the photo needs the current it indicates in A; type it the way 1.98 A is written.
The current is 1 A
